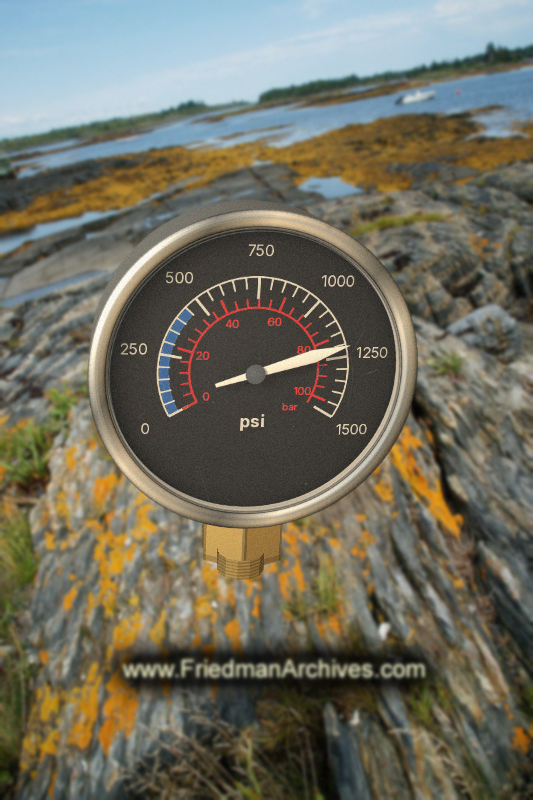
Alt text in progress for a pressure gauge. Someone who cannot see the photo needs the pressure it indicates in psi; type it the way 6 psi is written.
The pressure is 1200 psi
